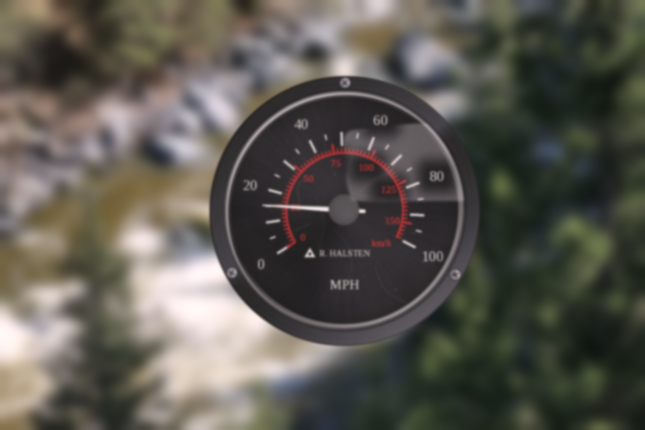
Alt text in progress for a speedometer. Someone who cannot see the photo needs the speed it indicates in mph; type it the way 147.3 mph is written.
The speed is 15 mph
